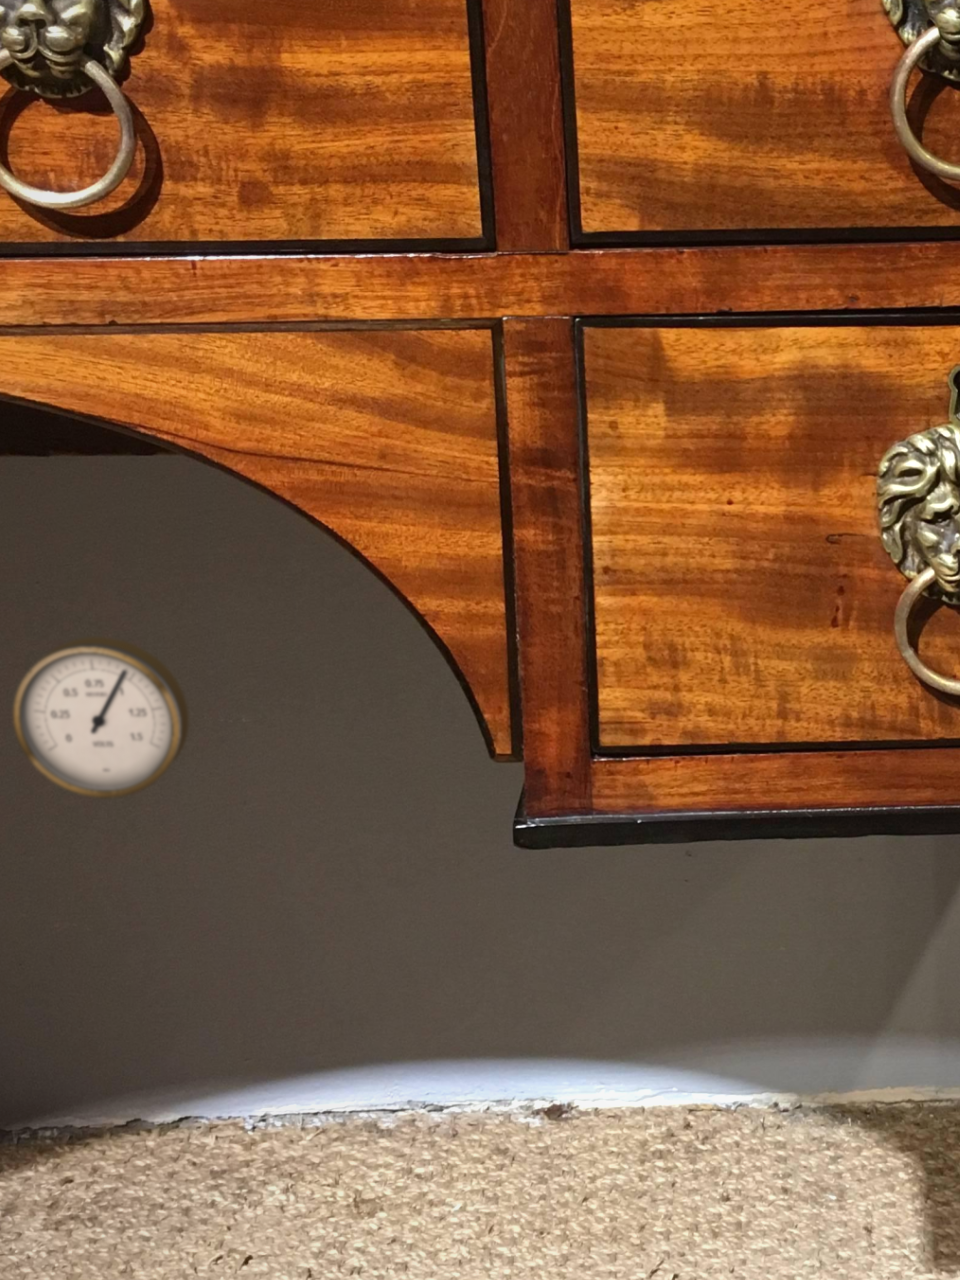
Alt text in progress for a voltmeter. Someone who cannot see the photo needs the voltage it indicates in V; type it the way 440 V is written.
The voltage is 0.95 V
